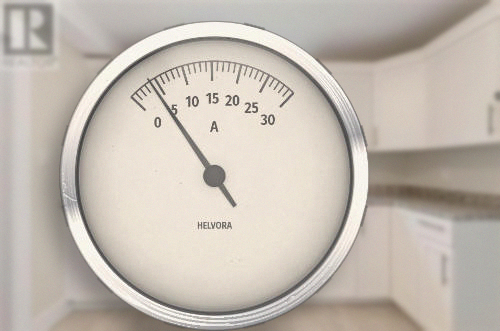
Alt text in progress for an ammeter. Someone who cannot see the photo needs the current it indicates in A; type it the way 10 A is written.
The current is 4 A
